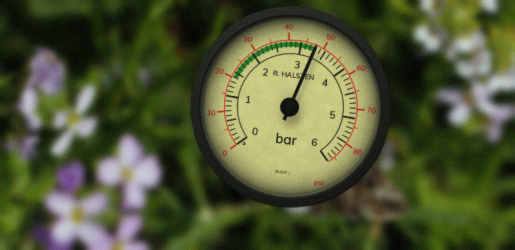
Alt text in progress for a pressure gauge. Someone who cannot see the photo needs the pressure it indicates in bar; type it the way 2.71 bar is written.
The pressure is 3.3 bar
